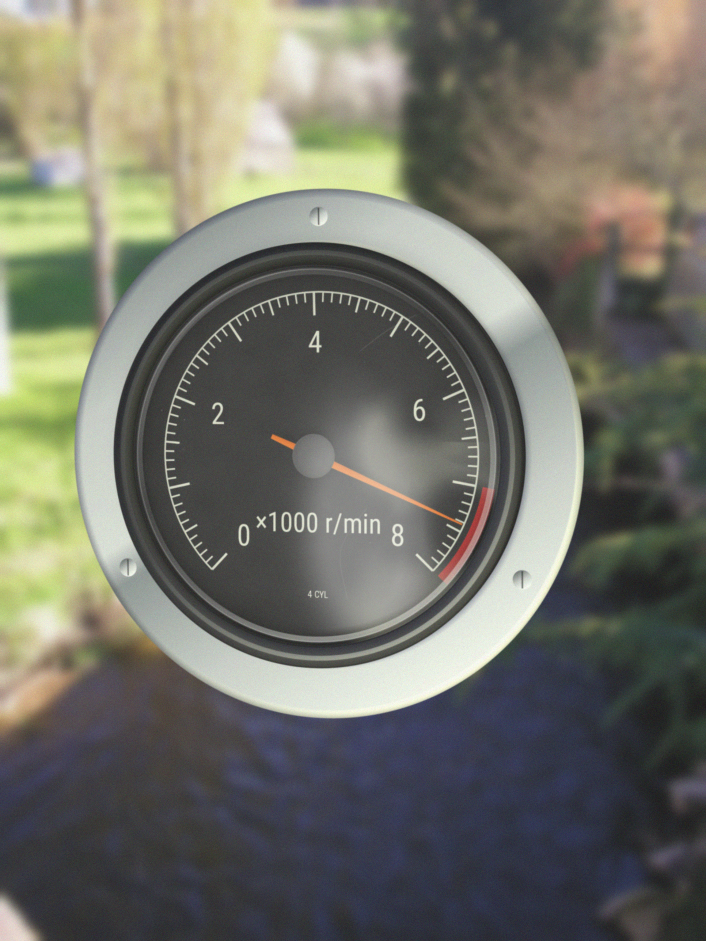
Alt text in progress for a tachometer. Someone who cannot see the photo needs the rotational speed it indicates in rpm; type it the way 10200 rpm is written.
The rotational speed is 7400 rpm
